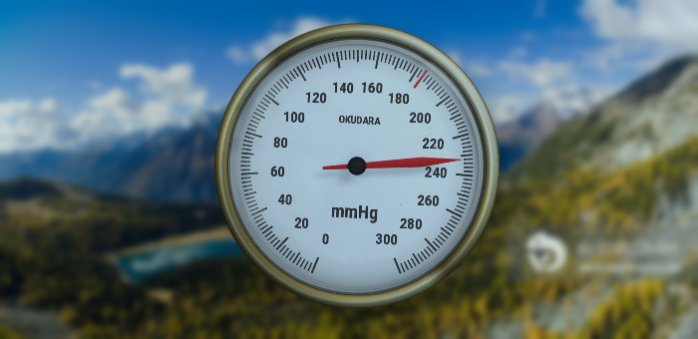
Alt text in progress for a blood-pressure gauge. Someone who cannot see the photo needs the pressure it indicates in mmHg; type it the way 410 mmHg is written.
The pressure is 232 mmHg
